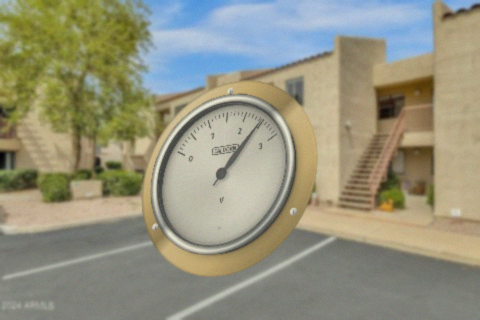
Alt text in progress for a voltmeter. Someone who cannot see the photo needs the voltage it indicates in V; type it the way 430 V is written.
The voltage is 2.5 V
